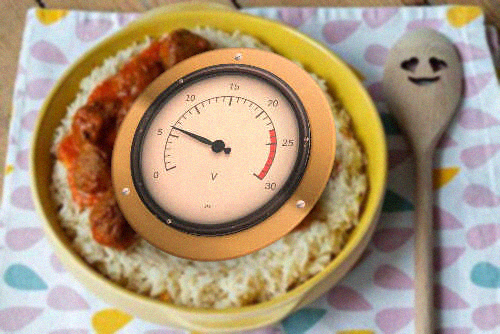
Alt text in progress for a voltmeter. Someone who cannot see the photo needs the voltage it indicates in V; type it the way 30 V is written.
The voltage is 6 V
